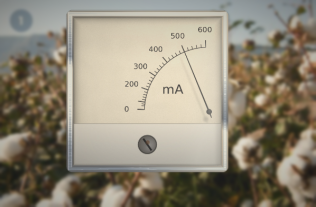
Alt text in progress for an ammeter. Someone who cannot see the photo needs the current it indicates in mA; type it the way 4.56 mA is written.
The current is 500 mA
